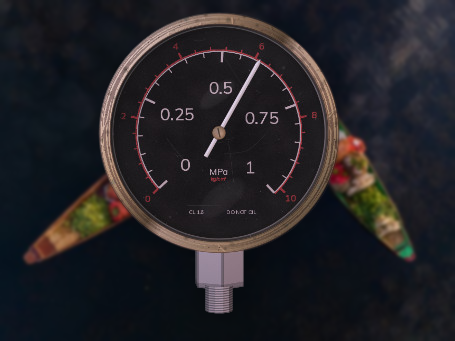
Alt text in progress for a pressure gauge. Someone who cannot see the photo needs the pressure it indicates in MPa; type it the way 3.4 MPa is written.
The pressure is 0.6 MPa
